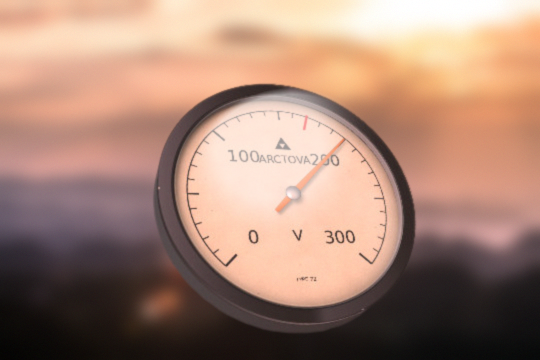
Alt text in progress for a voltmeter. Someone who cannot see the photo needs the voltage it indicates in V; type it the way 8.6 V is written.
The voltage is 200 V
